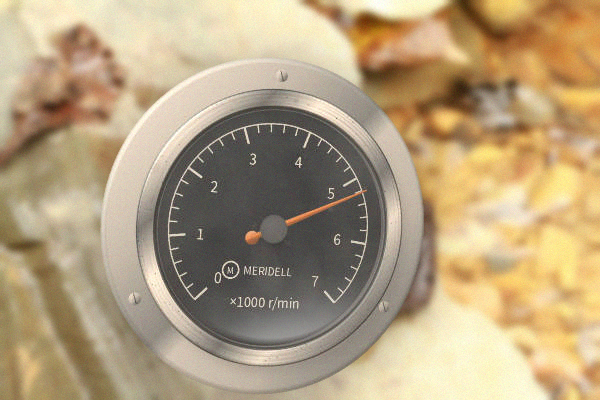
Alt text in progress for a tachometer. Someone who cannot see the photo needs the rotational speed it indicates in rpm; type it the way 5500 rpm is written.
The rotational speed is 5200 rpm
